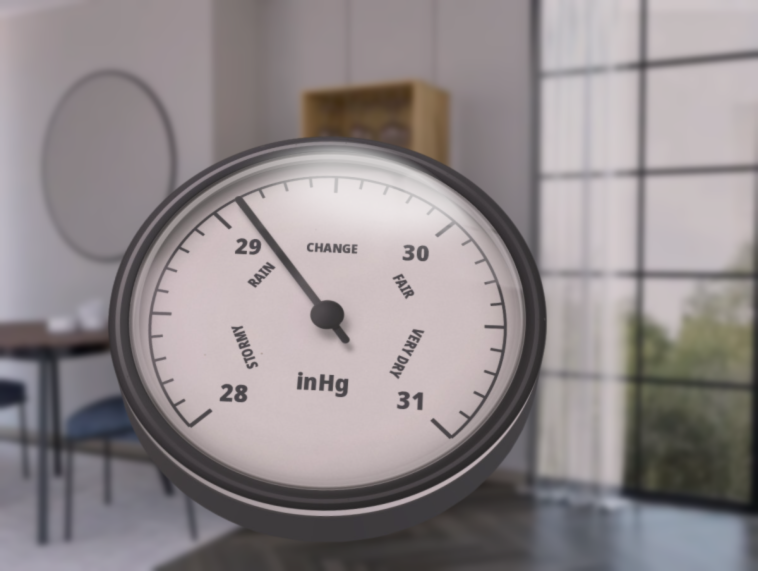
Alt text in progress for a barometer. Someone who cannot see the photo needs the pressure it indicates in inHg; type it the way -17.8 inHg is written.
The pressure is 29.1 inHg
